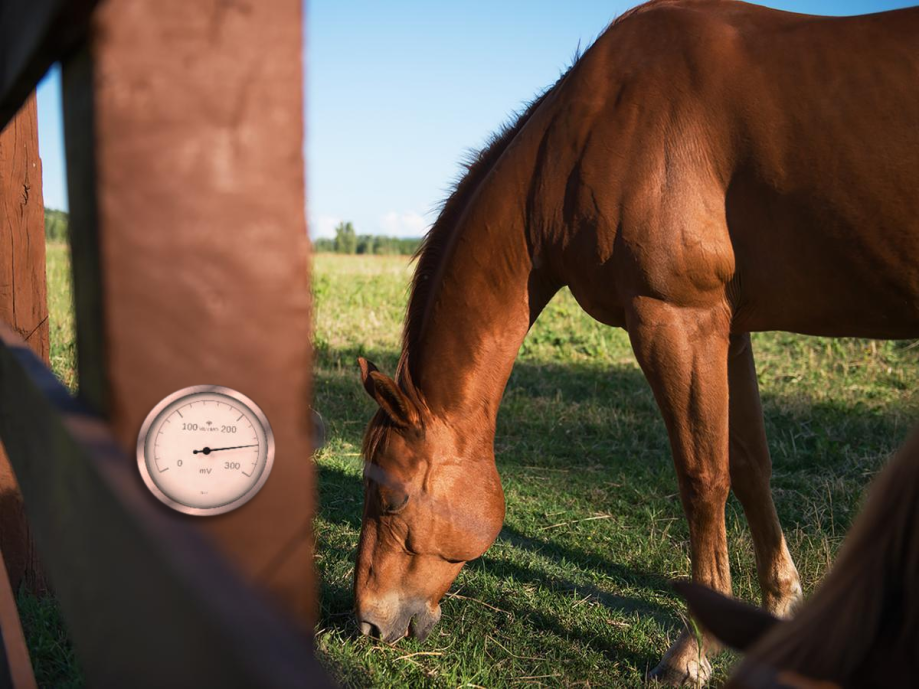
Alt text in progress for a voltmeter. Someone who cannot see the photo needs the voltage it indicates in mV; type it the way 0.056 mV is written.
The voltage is 250 mV
